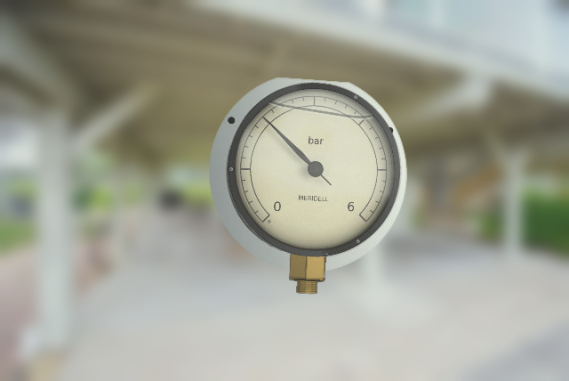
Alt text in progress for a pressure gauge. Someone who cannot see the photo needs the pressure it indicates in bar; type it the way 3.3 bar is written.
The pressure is 2 bar
